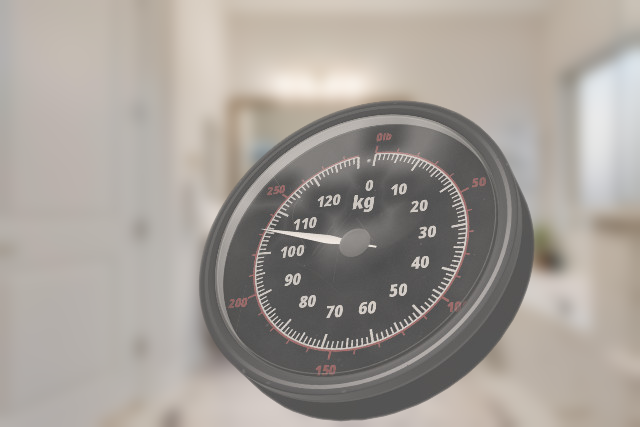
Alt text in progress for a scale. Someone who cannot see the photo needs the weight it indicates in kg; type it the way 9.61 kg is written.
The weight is 105 kg
